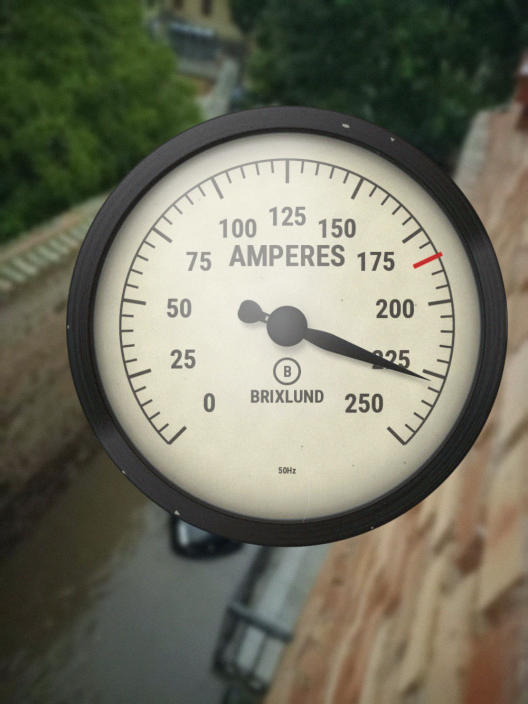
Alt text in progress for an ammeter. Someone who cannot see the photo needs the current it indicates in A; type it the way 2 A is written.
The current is 227.5 A
